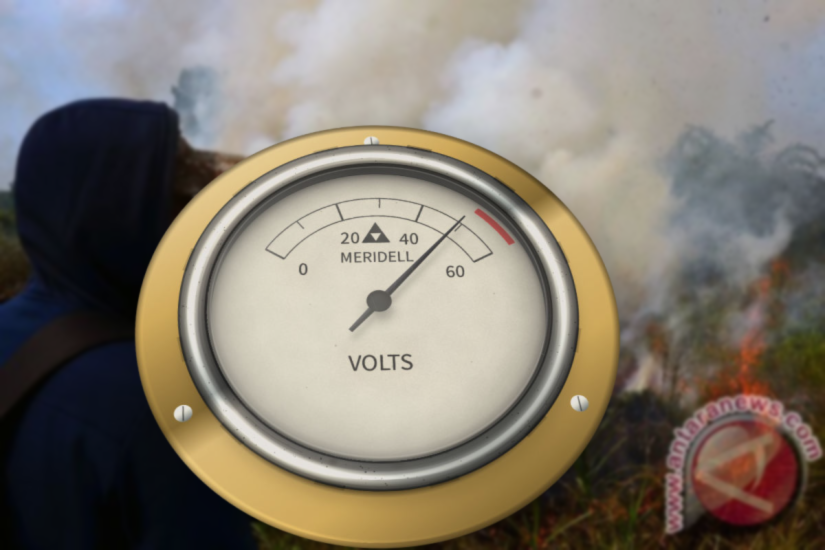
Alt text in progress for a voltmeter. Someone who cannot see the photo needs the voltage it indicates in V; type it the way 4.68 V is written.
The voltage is 50 V
